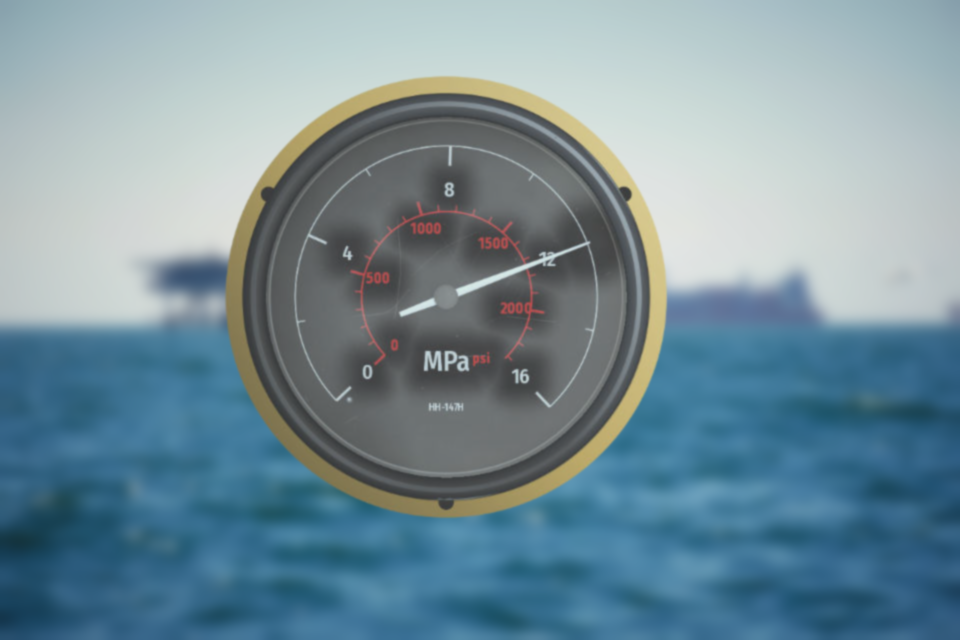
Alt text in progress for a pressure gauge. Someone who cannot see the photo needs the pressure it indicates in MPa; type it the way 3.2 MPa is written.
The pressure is 12 MPa
